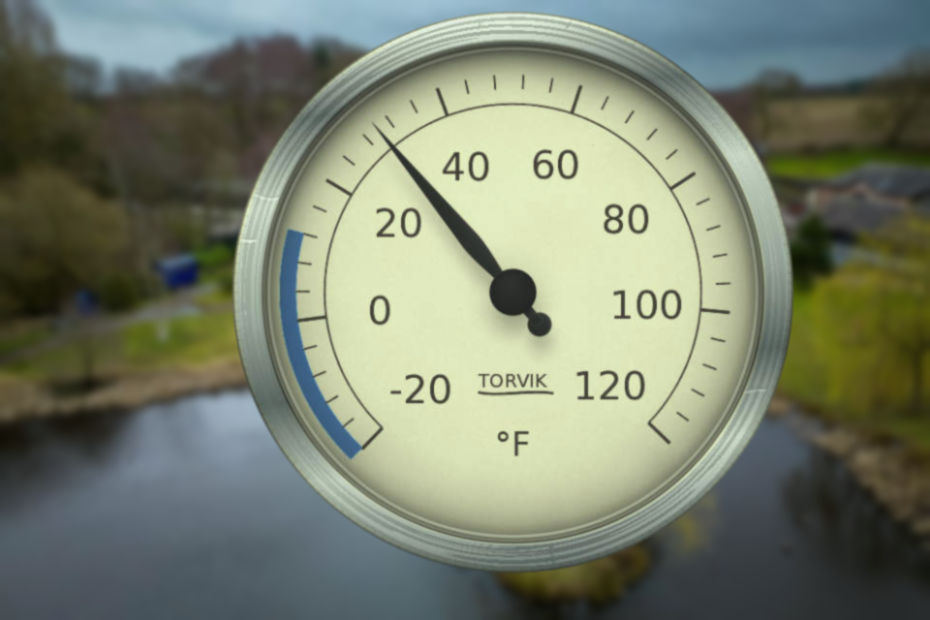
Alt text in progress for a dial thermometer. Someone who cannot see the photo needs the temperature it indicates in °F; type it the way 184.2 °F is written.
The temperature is 30 °F
